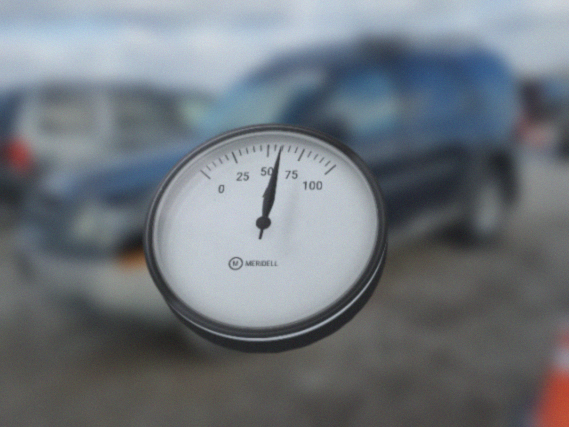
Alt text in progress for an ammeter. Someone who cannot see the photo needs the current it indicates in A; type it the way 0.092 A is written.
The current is 60 A
